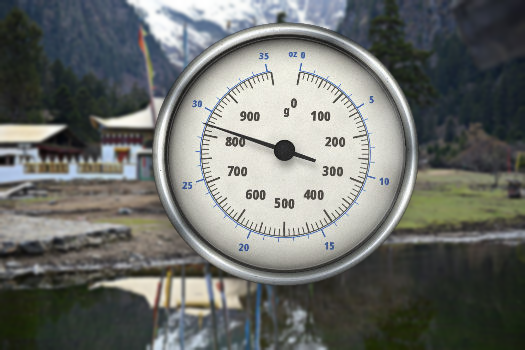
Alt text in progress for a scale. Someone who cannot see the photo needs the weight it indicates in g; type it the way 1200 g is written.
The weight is 820 g
